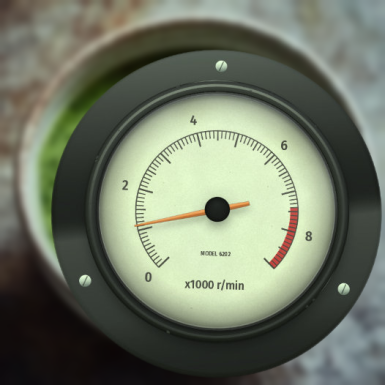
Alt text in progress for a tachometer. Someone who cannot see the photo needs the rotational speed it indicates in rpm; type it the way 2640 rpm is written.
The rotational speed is 1100 rpm
